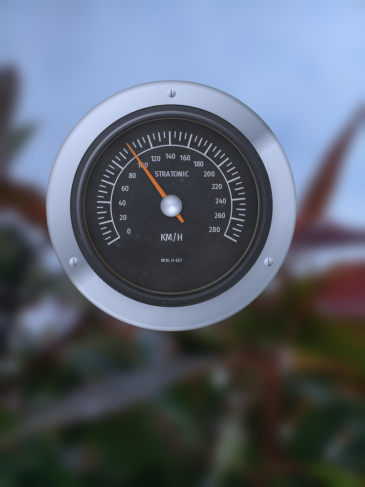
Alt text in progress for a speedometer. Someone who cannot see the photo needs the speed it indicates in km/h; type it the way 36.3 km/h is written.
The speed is 100 km/h
